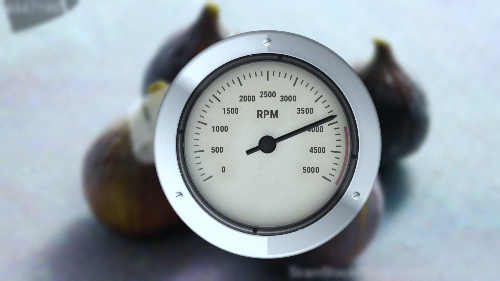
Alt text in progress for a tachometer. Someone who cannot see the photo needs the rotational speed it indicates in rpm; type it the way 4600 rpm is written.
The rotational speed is 3900 rpm
